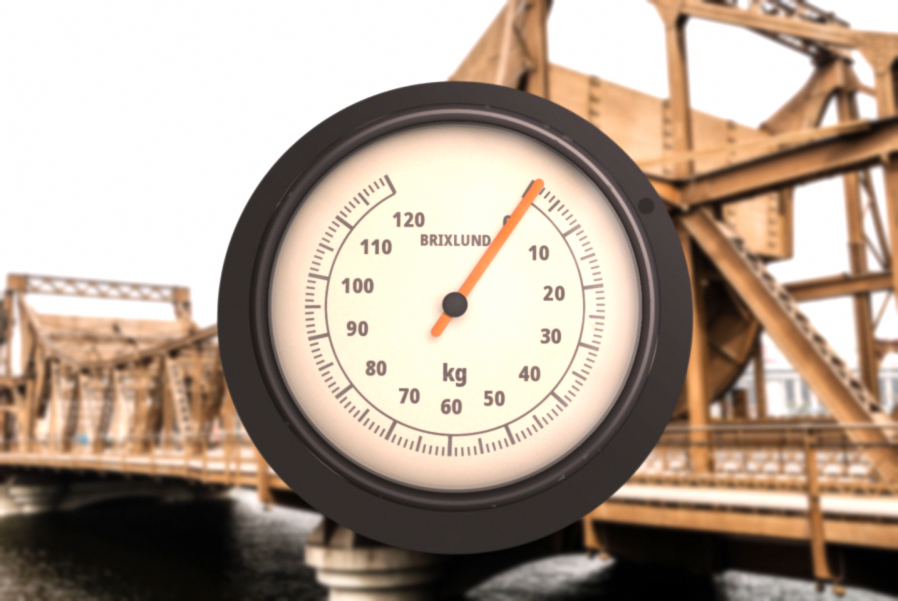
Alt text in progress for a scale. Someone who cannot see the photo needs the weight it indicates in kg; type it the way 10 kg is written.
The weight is 1 kg
